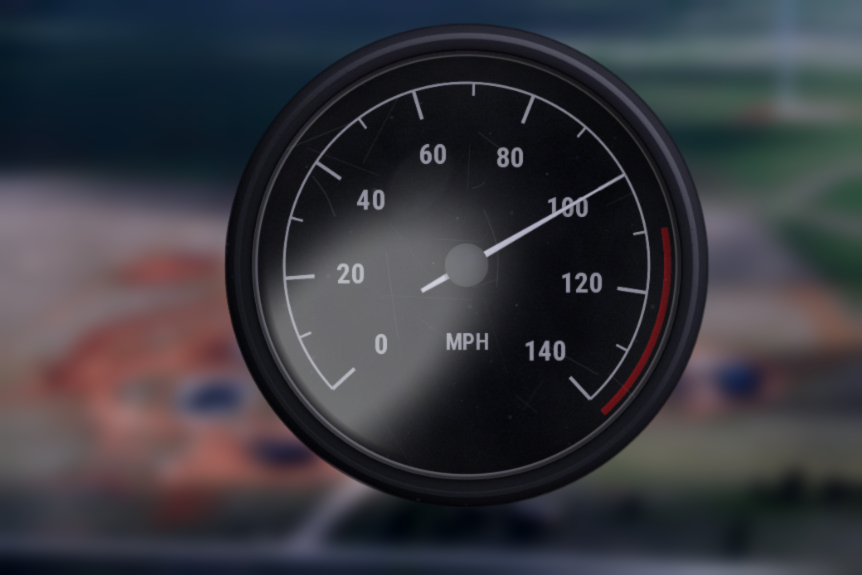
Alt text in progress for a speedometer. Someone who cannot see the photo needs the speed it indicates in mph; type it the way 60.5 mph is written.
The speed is 100 mph
